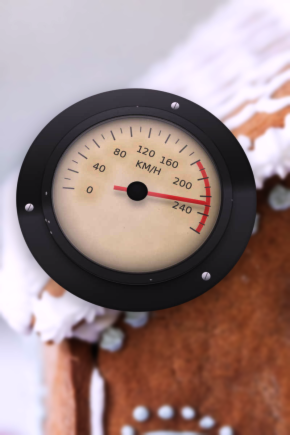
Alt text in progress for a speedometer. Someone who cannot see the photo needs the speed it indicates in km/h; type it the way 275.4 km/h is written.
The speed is 230 km/h
